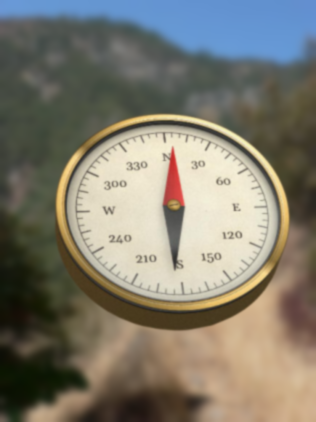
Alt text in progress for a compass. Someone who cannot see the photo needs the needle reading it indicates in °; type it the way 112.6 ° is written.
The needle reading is 5 °
